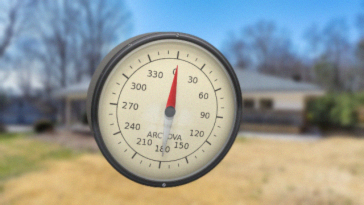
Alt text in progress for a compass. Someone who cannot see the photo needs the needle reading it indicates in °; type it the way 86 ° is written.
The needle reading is 0 °
